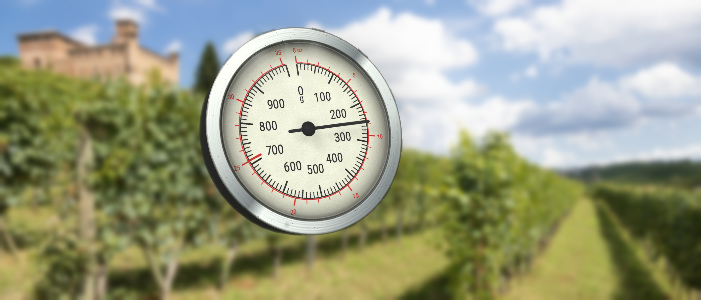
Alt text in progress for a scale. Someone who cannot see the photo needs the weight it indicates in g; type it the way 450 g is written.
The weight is 250 g
